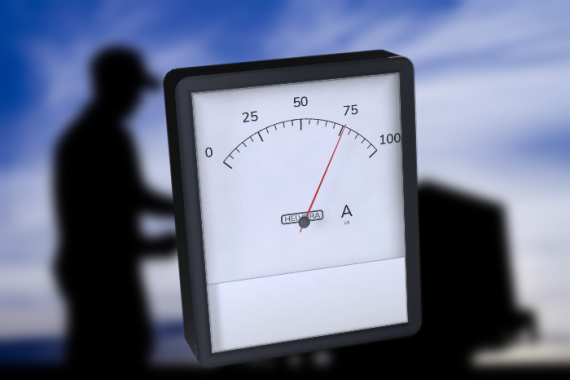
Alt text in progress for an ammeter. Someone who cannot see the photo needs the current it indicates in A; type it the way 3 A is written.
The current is 75 A
